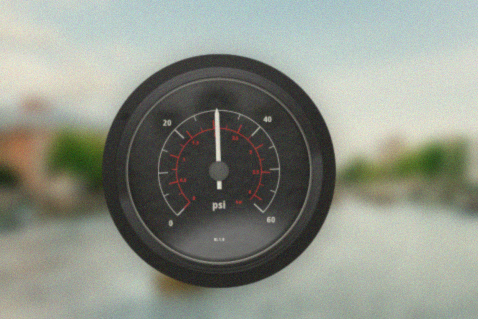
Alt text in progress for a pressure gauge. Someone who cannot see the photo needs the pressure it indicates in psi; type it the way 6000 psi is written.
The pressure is 30 psi
